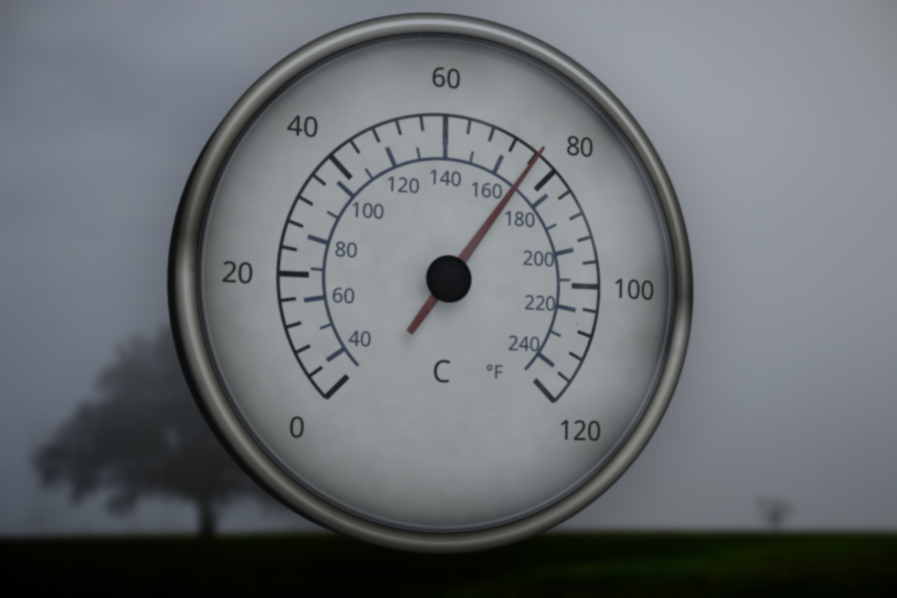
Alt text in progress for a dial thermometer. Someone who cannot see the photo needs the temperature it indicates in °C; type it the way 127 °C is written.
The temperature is 76 °C
